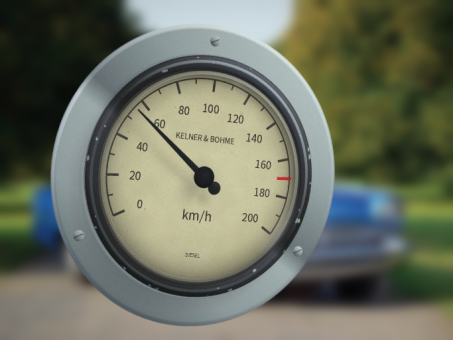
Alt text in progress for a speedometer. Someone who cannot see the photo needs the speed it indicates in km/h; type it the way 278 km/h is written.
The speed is 55 km/h
